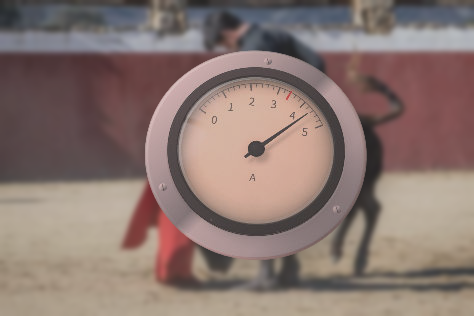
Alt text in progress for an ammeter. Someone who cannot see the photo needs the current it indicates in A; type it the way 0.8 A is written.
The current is 4.4 A
